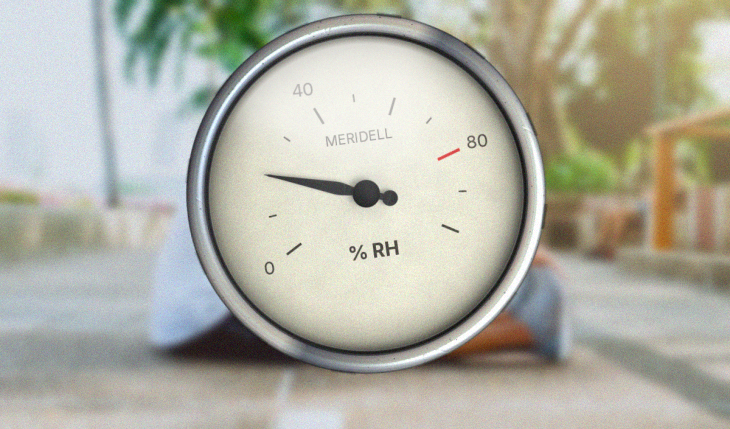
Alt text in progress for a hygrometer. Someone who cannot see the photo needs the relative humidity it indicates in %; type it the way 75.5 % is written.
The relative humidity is 20 %
